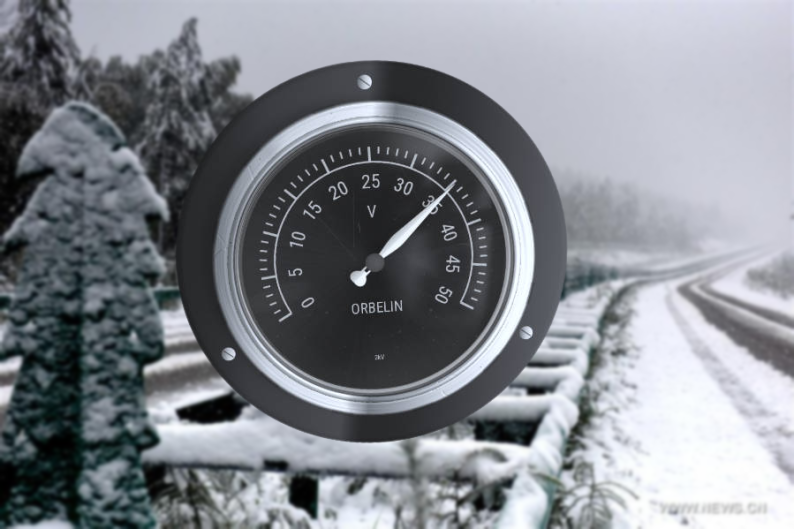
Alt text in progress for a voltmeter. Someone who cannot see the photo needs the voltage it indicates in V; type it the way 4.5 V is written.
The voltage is 35 V
